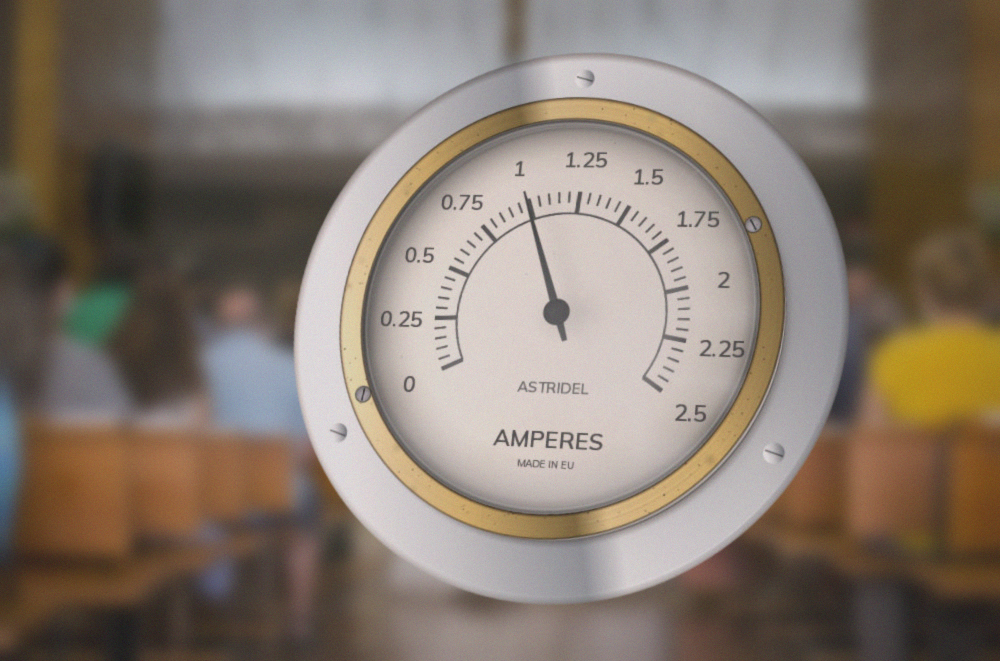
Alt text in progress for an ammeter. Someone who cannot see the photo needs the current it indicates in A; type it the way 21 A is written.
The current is 1 A
